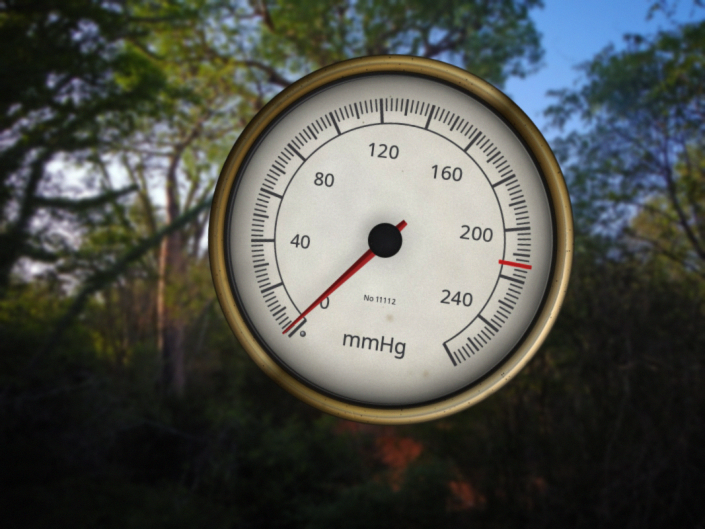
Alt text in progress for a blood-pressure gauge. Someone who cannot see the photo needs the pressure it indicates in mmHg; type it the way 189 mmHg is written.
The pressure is 2 mmHg
